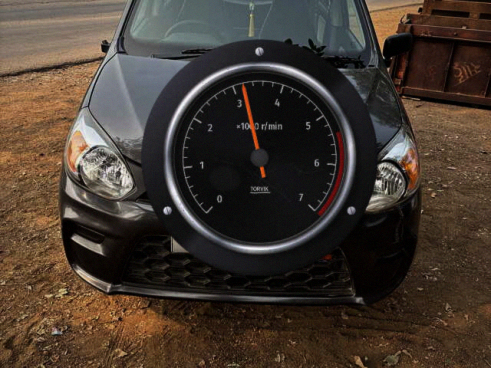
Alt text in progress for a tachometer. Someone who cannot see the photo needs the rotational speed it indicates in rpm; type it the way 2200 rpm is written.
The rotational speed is 3200 rpm
